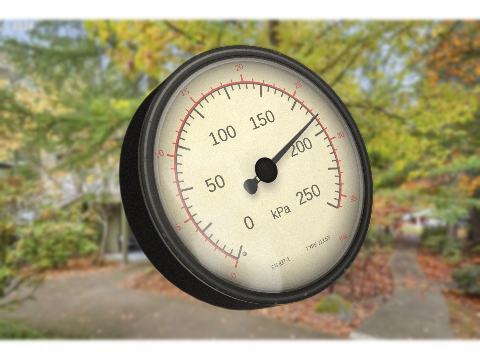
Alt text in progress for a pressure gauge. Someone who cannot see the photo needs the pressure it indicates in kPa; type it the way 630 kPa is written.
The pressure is 190 kPa
